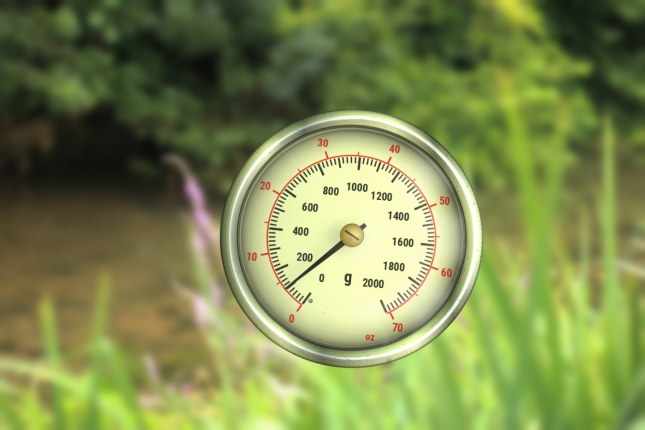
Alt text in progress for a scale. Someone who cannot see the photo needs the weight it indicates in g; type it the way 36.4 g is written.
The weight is 100 g
